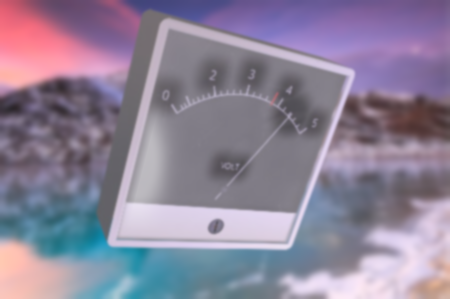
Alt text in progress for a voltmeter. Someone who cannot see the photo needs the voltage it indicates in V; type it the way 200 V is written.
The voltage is 4.4 V
